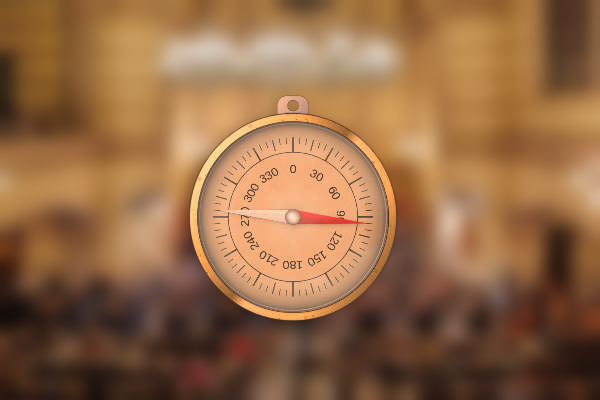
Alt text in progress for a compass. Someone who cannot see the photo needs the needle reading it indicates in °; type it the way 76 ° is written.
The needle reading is 95 °
